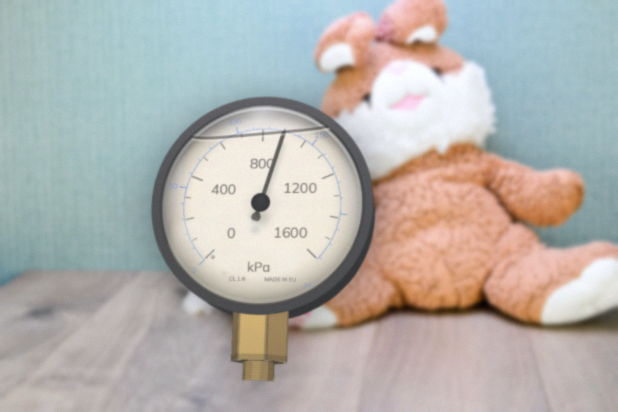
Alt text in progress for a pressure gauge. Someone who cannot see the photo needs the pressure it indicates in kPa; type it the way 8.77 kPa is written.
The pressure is 900 kPa
